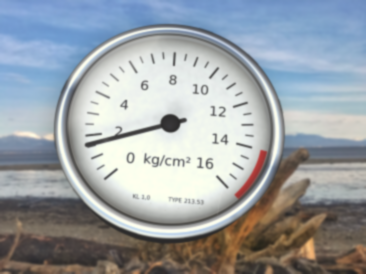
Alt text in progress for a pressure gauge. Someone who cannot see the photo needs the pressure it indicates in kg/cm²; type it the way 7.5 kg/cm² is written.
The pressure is 1.5 kg/cm²
